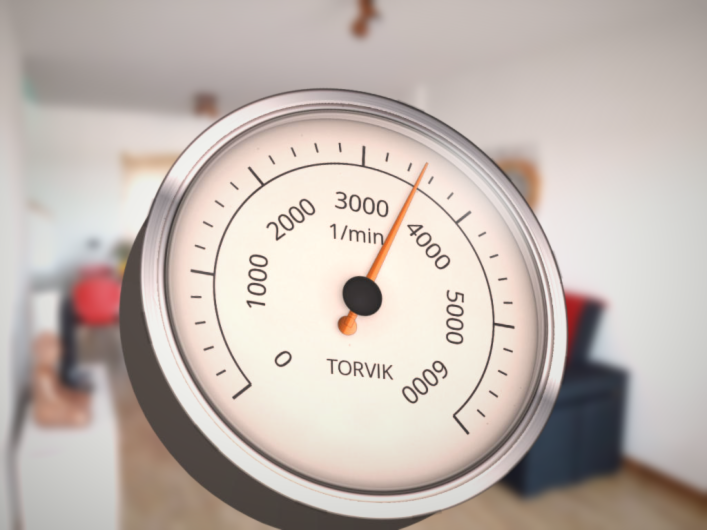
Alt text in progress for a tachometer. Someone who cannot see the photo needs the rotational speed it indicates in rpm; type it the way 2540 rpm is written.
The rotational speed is 3500 rpm
